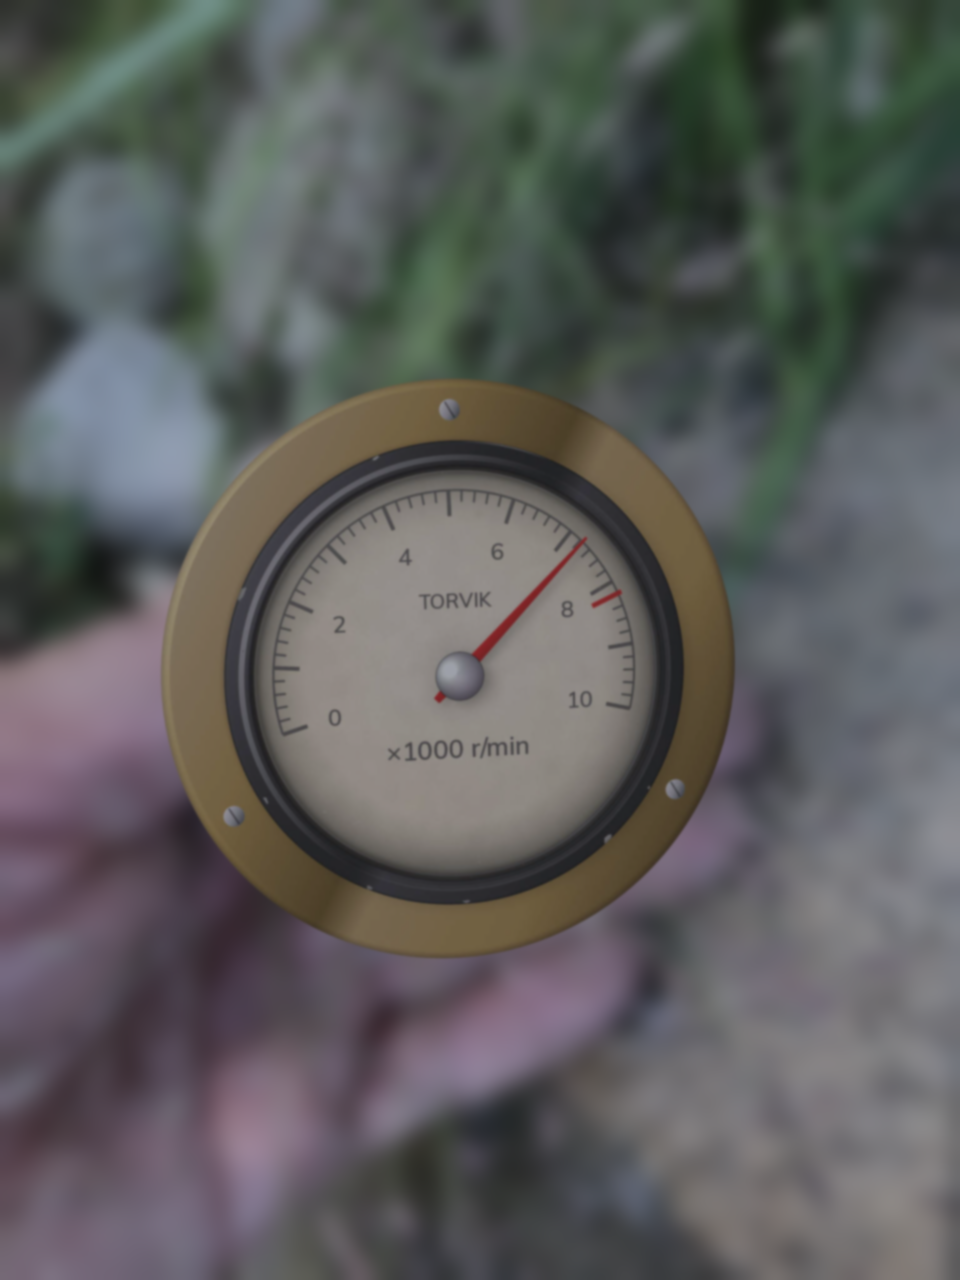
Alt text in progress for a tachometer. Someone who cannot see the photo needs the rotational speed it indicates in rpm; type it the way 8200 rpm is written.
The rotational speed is 7200 rpm
